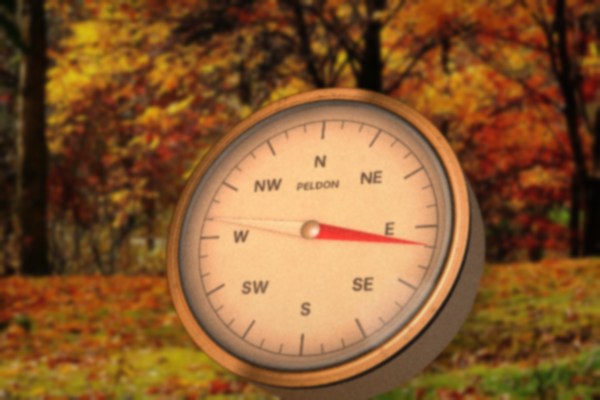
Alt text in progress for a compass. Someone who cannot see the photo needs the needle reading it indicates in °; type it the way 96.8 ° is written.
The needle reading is 100 °
